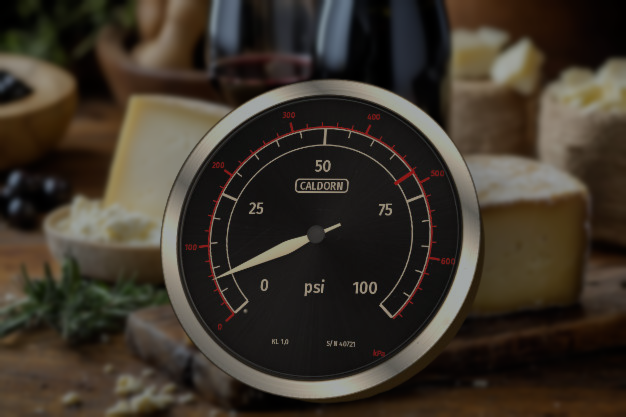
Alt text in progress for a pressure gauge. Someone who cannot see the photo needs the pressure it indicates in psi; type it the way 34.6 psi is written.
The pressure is 7.5 psi
